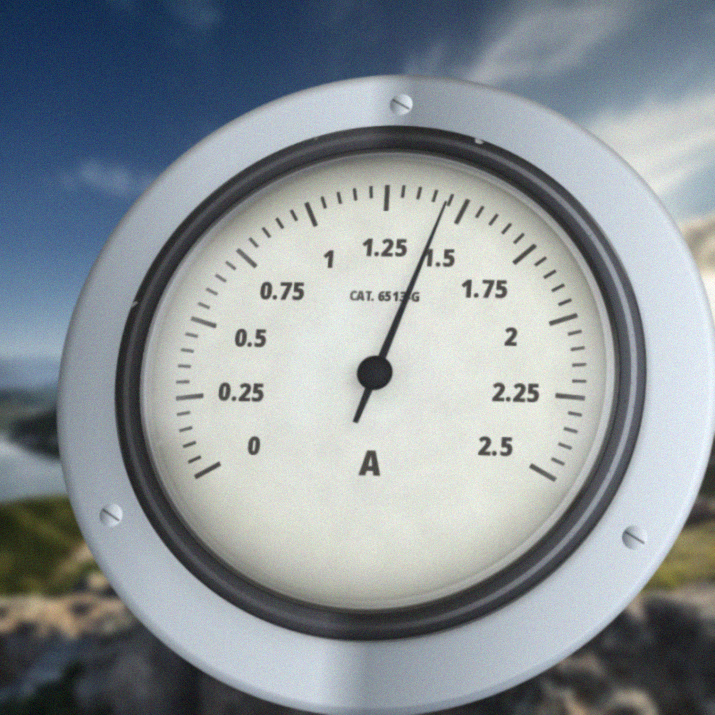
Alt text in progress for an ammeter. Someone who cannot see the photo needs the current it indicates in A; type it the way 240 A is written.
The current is 1.45 A
